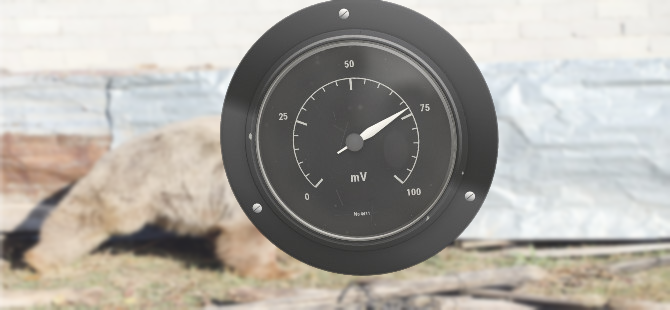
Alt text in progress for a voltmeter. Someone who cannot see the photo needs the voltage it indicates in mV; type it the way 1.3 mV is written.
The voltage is 72.5 mV
